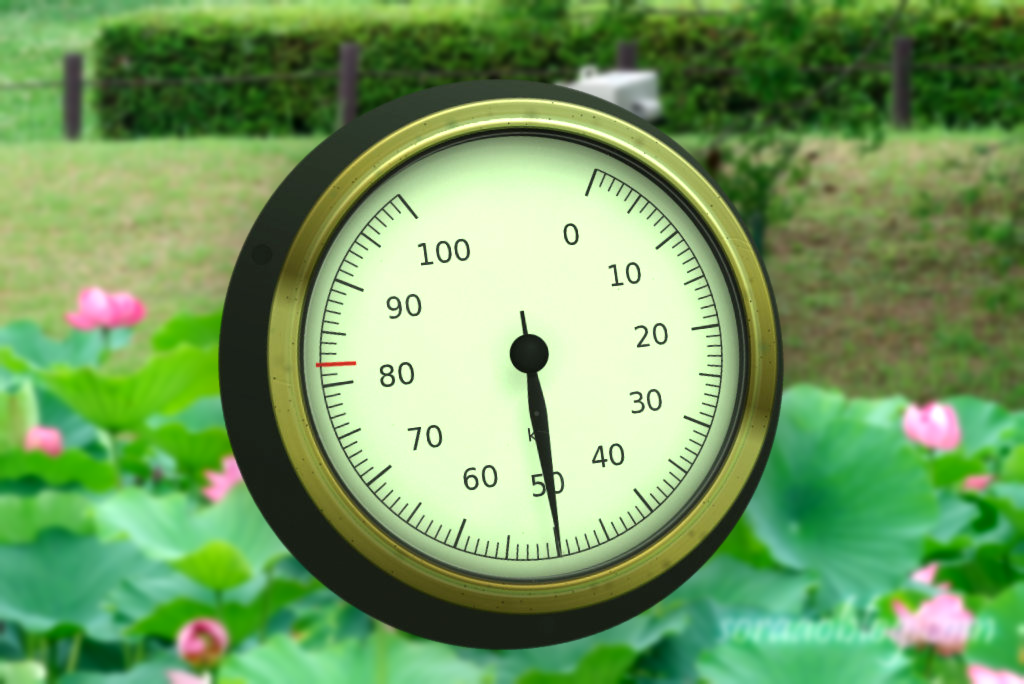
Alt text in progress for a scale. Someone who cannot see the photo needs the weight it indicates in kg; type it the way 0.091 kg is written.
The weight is 50 kg
